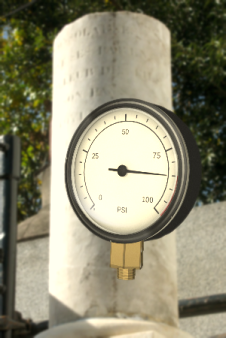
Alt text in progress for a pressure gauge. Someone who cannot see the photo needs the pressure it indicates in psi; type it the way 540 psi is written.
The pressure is 85 psi
